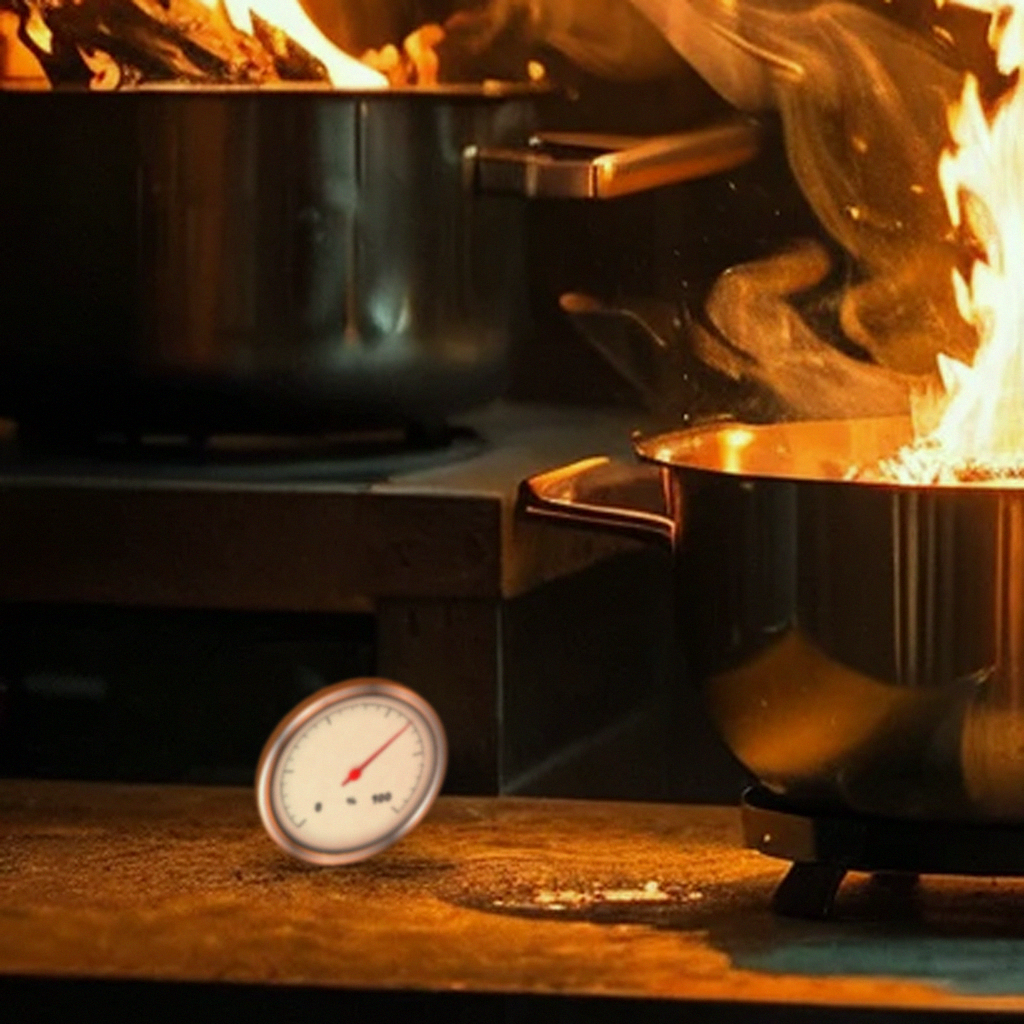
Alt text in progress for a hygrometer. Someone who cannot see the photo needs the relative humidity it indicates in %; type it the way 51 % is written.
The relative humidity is 68 %
